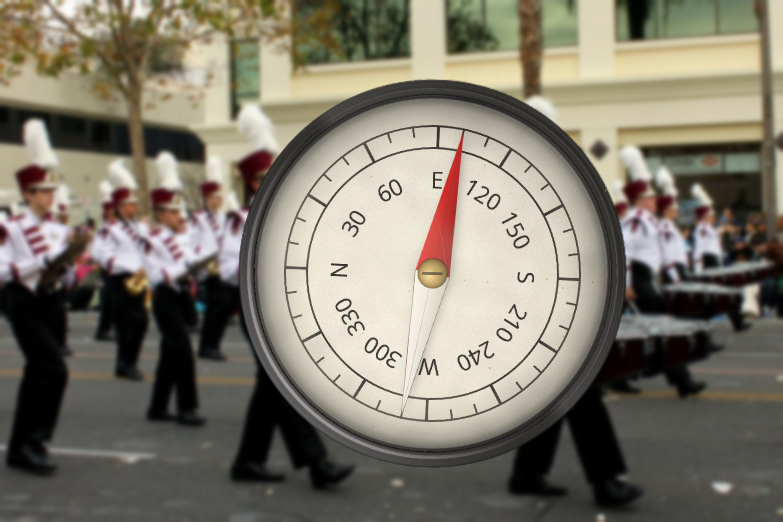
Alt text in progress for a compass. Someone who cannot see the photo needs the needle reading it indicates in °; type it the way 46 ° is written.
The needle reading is 100 °
